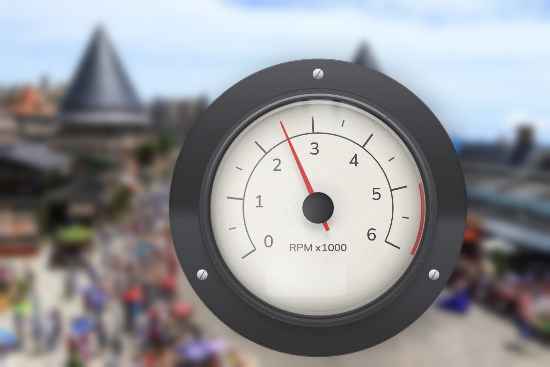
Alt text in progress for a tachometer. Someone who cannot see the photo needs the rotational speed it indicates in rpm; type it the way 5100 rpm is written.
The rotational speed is 2500 rpm
